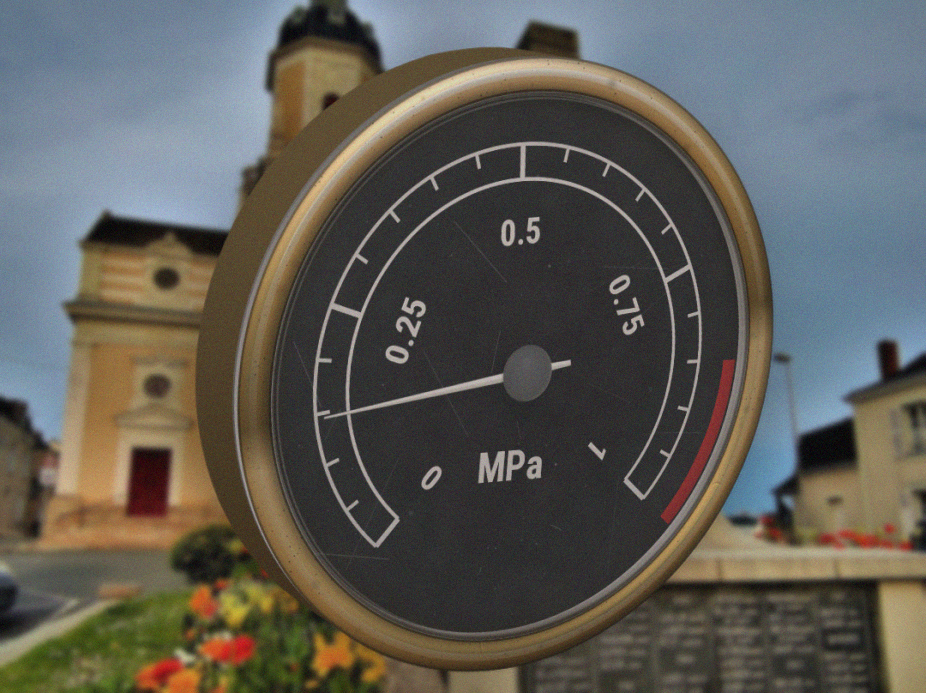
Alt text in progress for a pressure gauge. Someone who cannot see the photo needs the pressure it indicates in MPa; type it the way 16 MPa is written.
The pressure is 0.15 MPa
